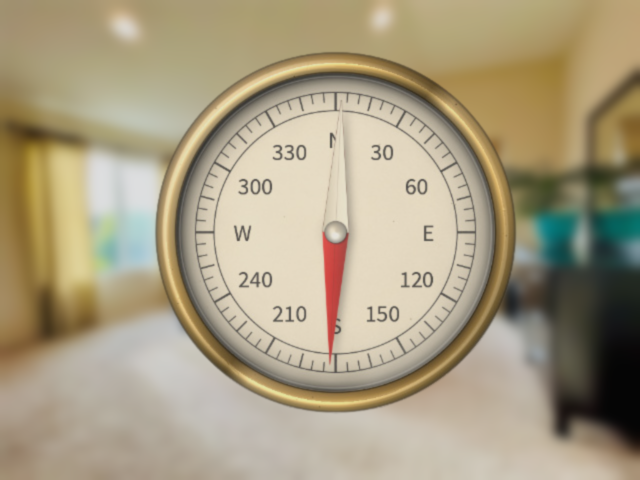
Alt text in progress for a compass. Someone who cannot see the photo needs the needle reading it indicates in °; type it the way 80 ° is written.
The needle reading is 182.5 °
